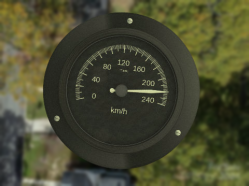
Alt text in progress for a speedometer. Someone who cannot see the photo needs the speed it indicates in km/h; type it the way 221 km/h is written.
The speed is 220 km/h
